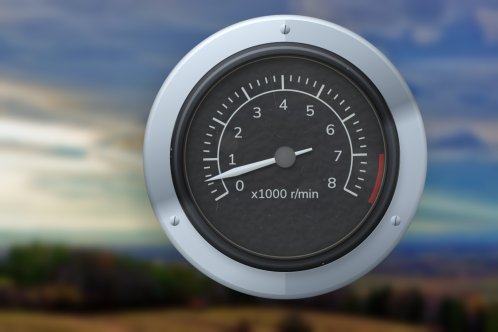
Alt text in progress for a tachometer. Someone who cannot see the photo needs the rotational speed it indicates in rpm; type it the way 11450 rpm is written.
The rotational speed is 500 rpm
